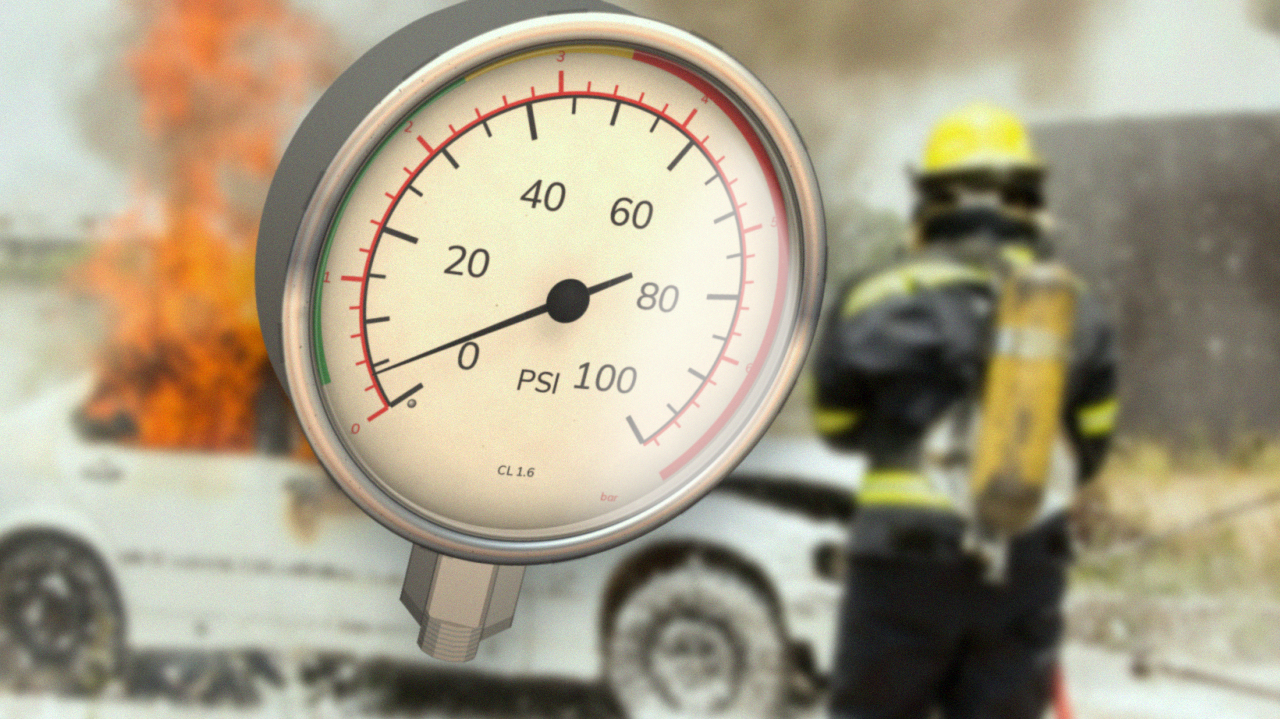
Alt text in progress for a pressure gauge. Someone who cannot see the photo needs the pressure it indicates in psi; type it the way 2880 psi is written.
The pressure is 5 psi
